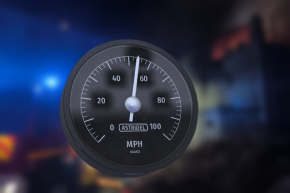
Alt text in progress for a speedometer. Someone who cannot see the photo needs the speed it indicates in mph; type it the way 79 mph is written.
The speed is 54 mph
